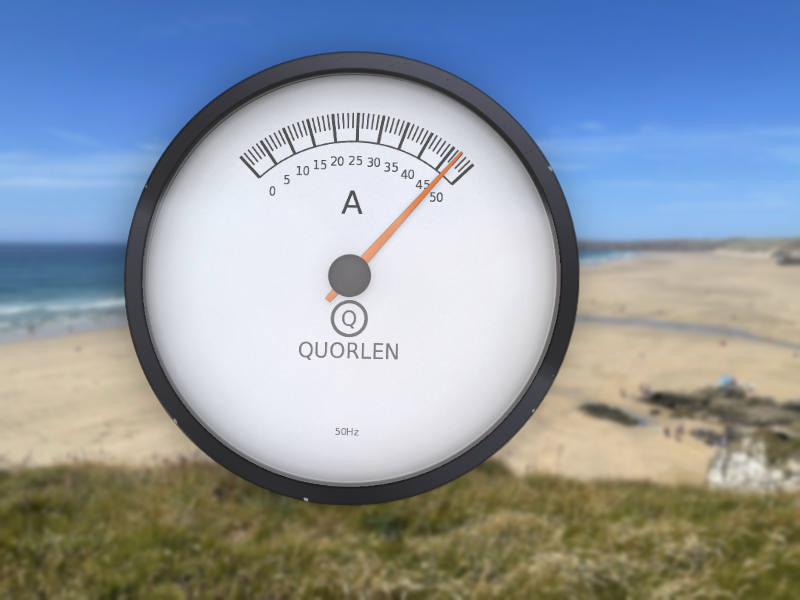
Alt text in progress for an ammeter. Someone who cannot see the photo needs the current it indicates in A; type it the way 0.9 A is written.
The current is 47 A
